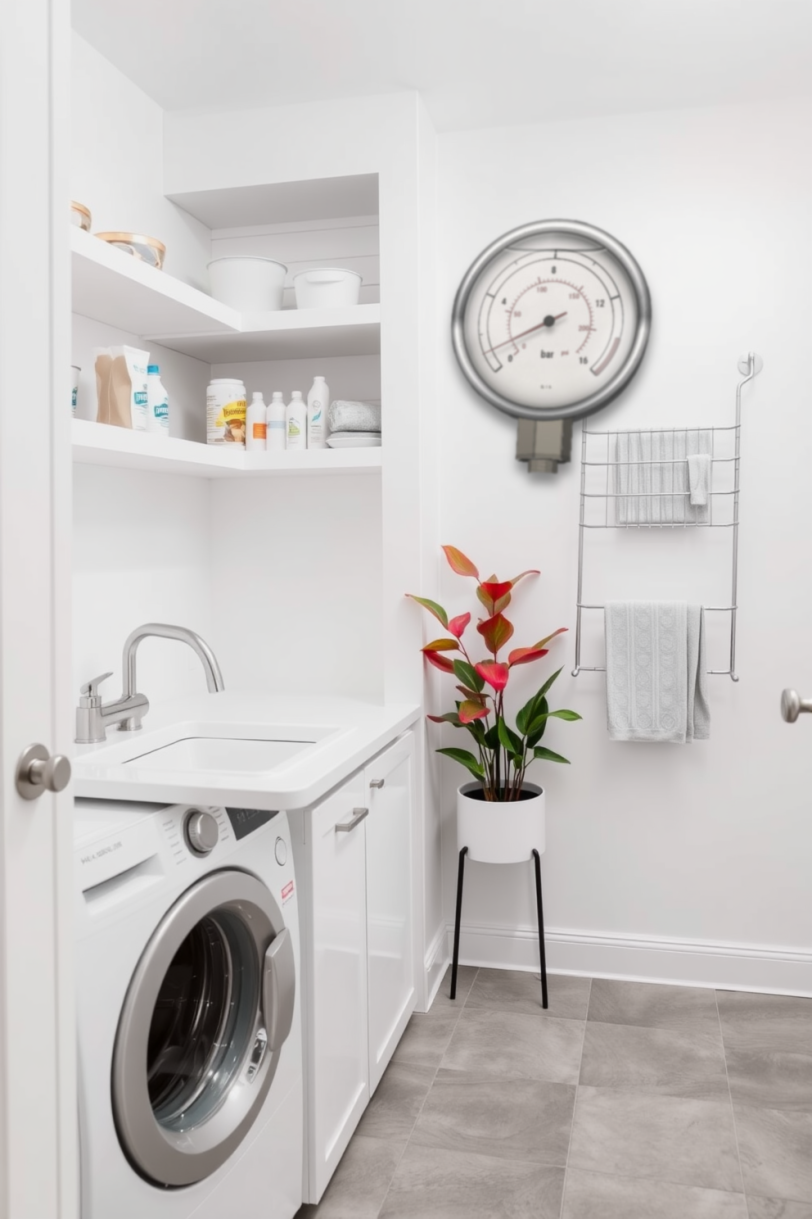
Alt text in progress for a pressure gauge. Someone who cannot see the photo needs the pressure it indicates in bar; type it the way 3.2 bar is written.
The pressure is 1 bar
